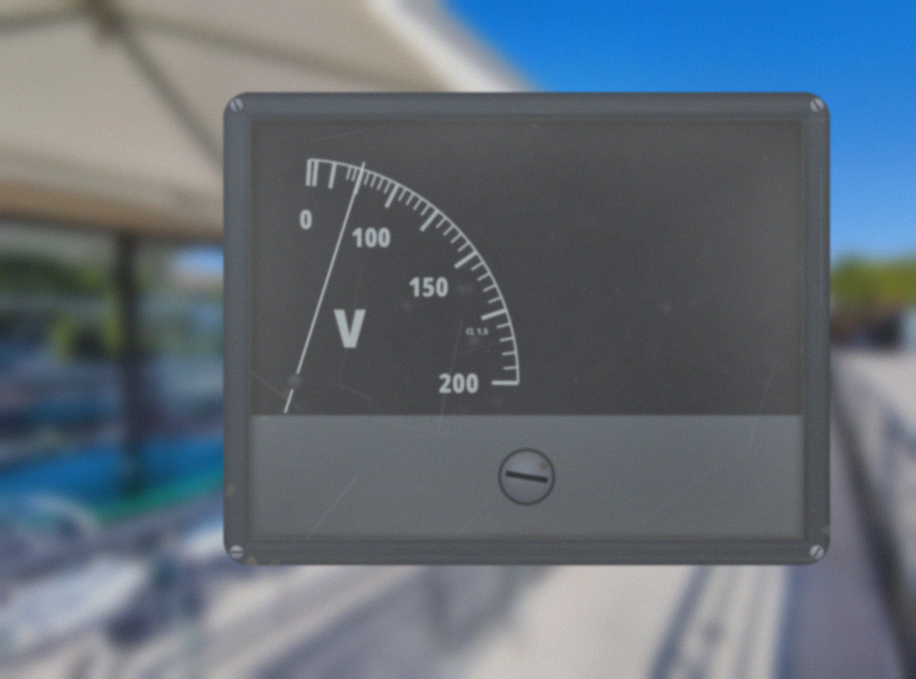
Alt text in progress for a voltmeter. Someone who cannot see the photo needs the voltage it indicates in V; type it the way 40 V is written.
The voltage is 75 V
